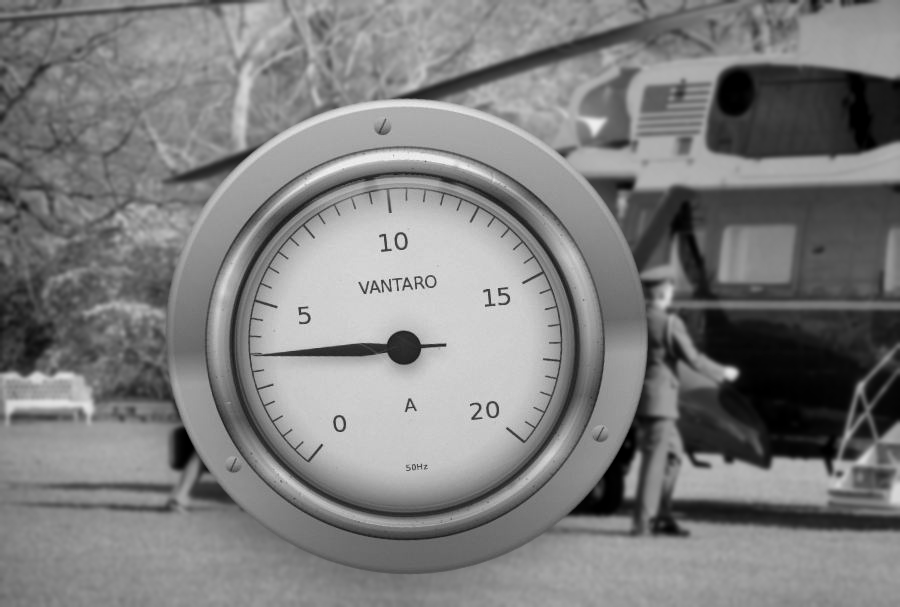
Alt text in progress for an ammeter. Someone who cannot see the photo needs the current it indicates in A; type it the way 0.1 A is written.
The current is 3.5 A
